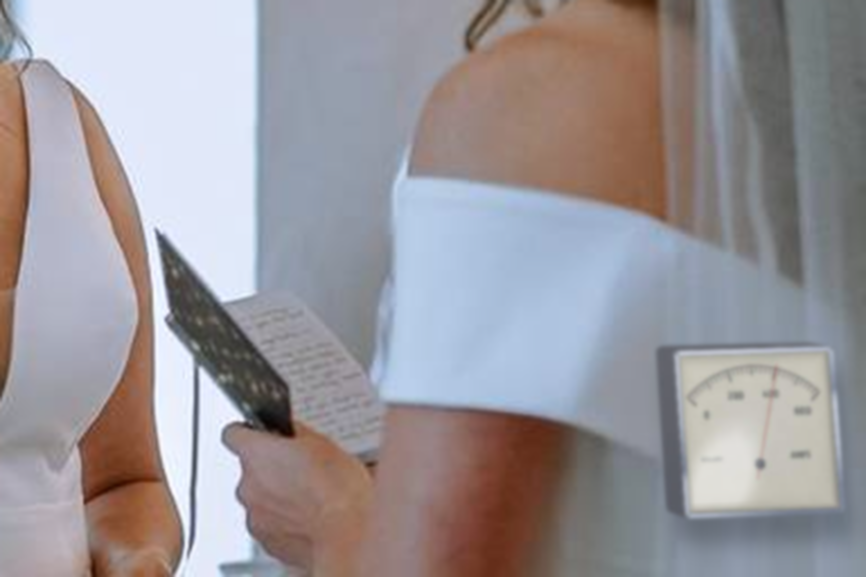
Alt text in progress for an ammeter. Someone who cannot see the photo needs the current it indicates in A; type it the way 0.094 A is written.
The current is 400 A
